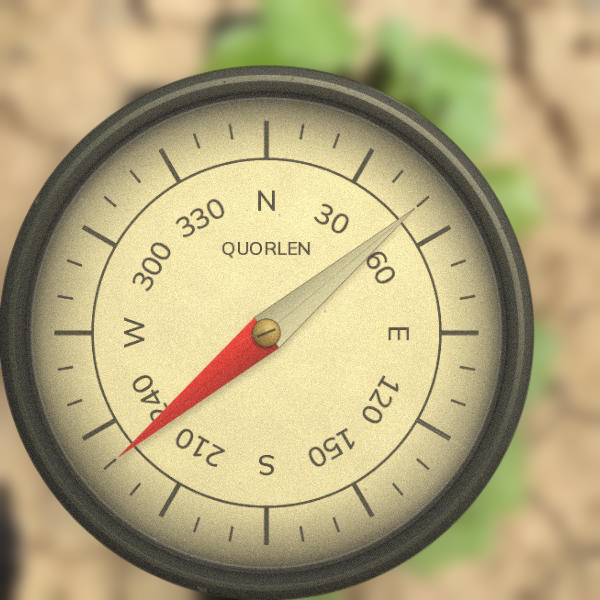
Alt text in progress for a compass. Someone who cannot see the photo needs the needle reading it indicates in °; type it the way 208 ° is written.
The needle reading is 230 °
